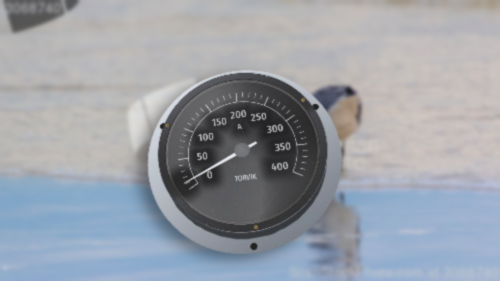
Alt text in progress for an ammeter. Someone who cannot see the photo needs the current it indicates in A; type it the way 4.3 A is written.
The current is 10 A
